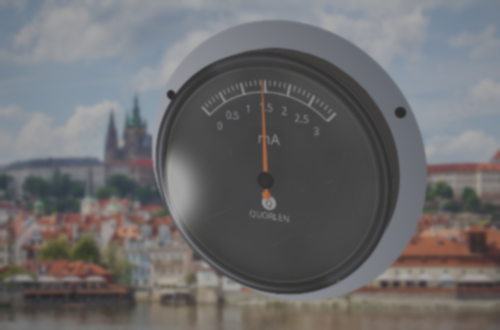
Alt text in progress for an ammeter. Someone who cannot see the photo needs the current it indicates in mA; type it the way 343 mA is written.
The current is 1.5 mA
